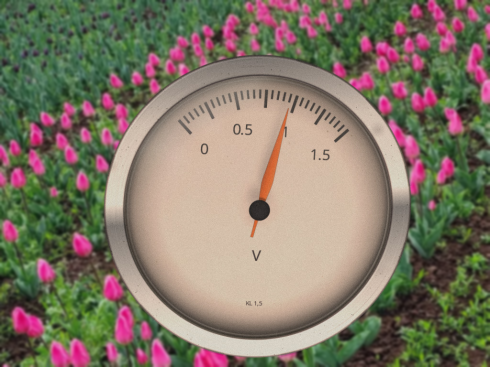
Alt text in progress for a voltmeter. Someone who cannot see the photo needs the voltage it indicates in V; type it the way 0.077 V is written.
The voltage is 0.95 V
